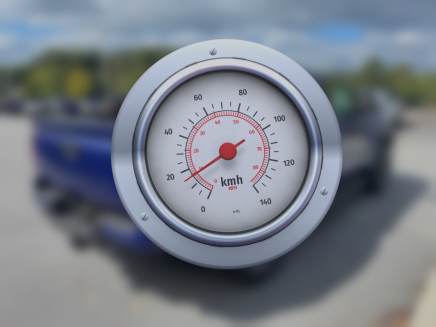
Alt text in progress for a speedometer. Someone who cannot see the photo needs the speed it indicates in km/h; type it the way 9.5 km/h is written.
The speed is 15 km/h
